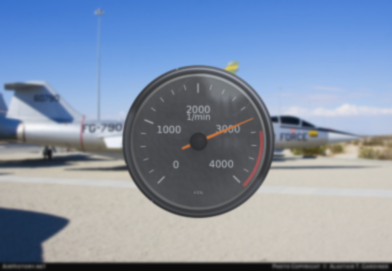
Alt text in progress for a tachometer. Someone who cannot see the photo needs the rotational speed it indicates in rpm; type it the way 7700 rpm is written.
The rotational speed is 3000 rpm
